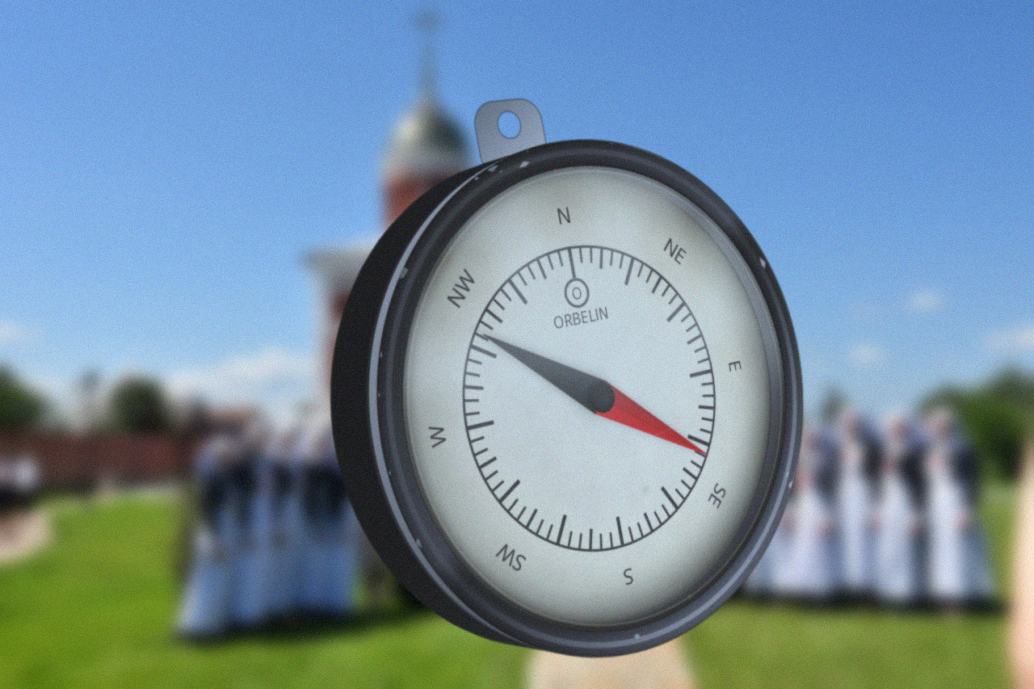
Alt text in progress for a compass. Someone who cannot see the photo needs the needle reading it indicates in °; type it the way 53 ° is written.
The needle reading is 125 °
